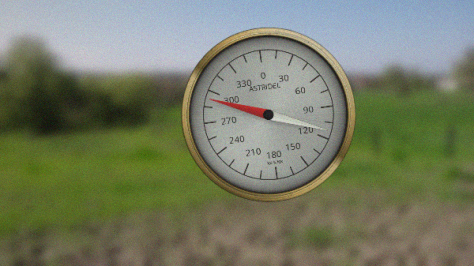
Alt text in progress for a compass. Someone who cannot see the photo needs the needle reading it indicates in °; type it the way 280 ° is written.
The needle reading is 292.5 °
